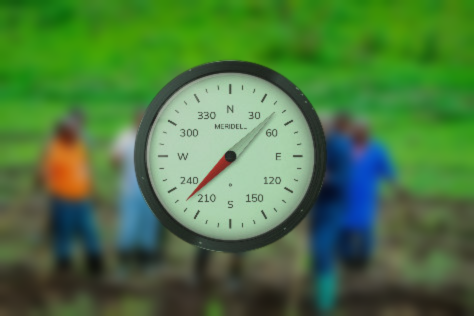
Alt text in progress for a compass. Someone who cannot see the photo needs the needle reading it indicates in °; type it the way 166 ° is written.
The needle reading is 225 °
